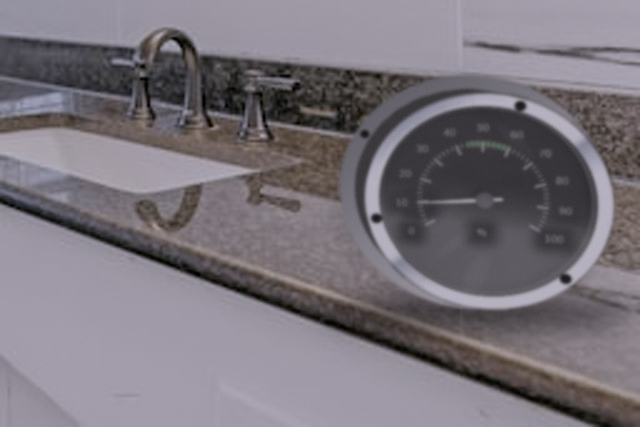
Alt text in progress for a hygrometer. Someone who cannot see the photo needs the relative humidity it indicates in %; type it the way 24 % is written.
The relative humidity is 10 %
